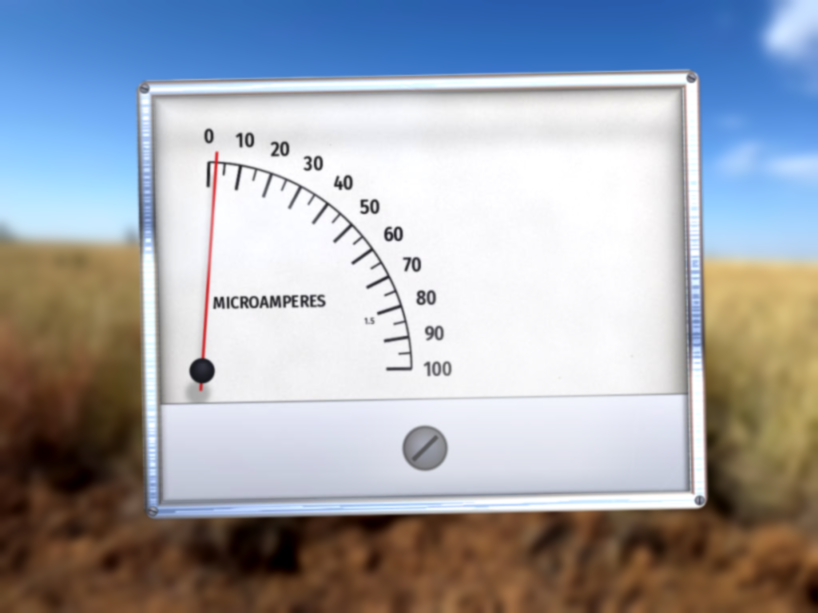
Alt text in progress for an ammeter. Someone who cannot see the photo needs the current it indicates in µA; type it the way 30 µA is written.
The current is 2.5 µA
